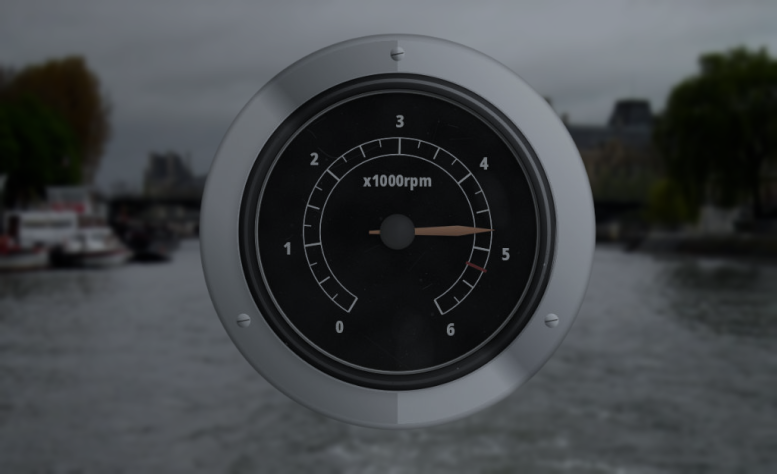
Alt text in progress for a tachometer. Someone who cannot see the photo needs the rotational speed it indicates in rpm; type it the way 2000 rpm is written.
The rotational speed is 4750 rpm
